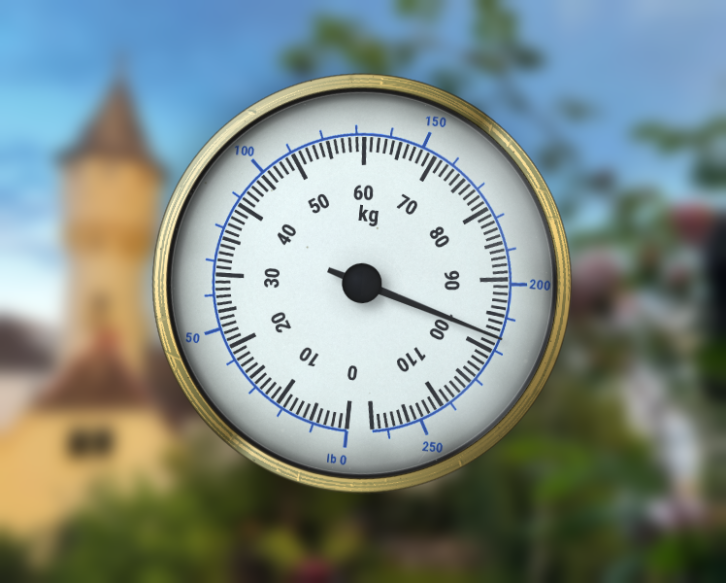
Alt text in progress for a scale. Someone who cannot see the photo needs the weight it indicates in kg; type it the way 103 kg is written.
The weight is 98 kg
